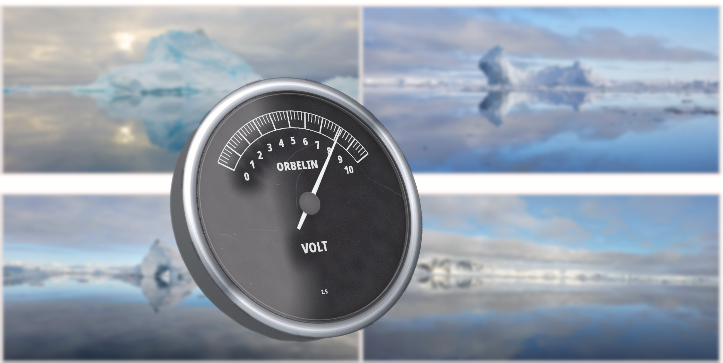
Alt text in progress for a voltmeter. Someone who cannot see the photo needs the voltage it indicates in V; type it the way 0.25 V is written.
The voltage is 8 V
